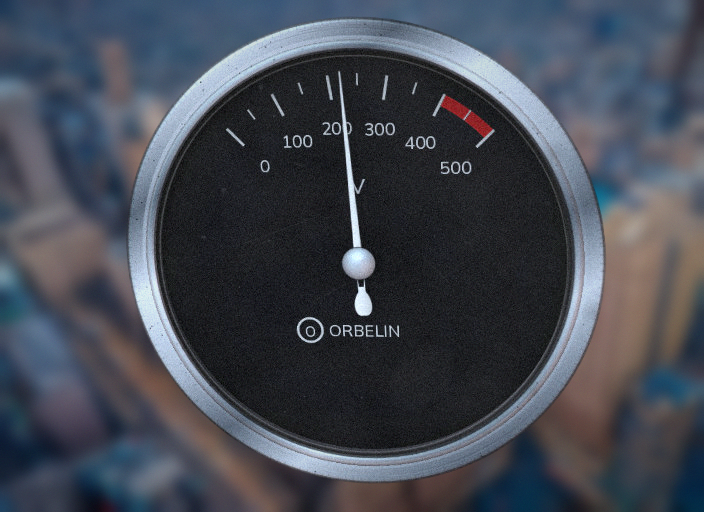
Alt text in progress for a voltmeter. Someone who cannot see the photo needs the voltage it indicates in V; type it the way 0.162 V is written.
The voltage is 225 V
